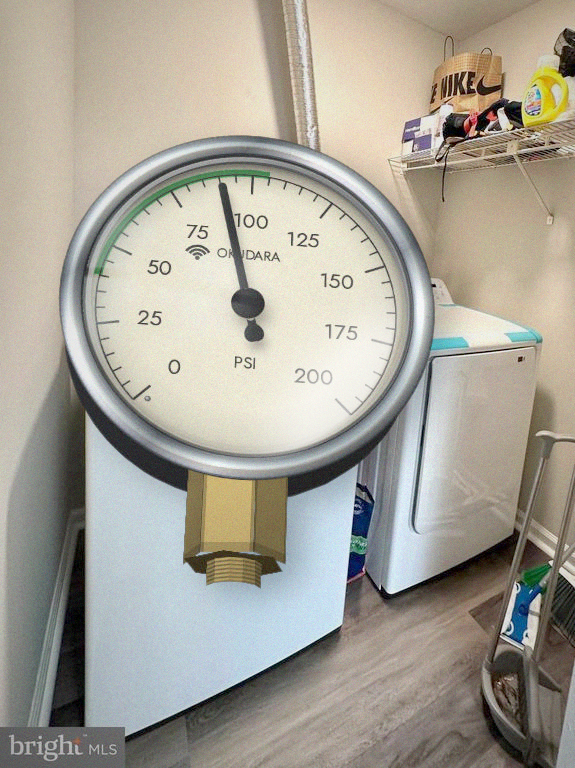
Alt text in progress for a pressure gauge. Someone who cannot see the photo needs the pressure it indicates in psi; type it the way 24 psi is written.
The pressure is 90 psi
